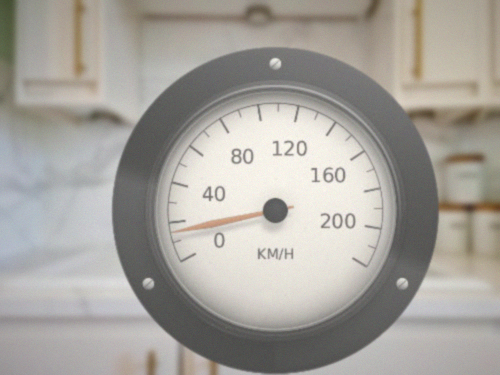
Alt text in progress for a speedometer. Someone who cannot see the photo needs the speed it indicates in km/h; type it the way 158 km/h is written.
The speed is 15 km/h
